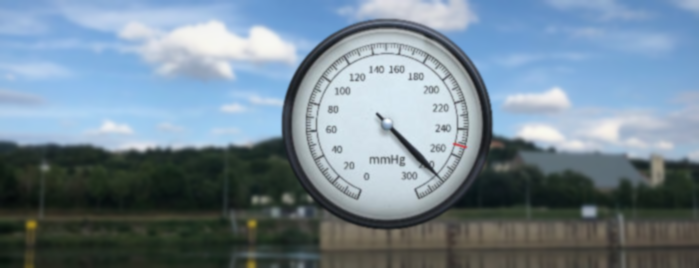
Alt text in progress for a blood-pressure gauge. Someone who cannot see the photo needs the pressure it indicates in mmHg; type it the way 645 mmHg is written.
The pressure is 280 mmHg
